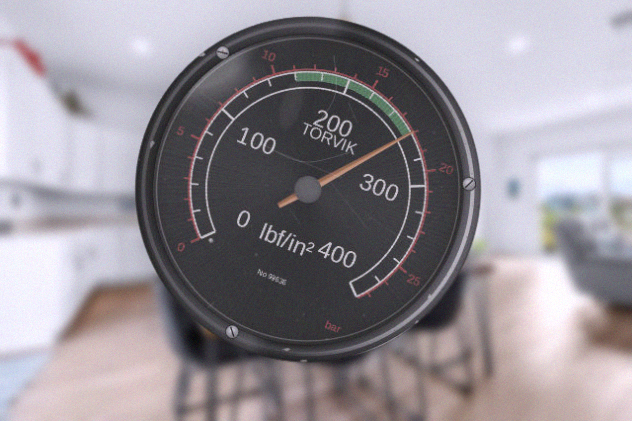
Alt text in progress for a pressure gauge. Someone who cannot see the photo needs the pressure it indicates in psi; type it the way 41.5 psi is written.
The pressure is 260 psi
